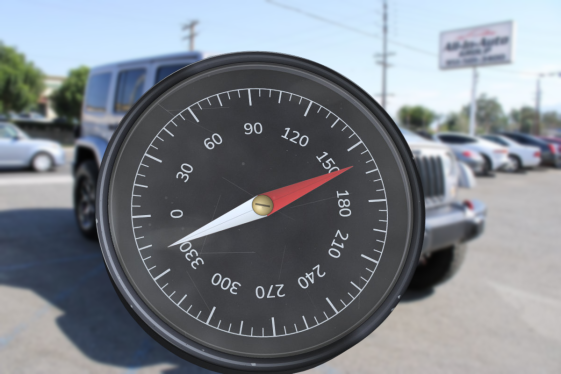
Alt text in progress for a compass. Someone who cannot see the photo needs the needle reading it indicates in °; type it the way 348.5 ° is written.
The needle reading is 160 °
